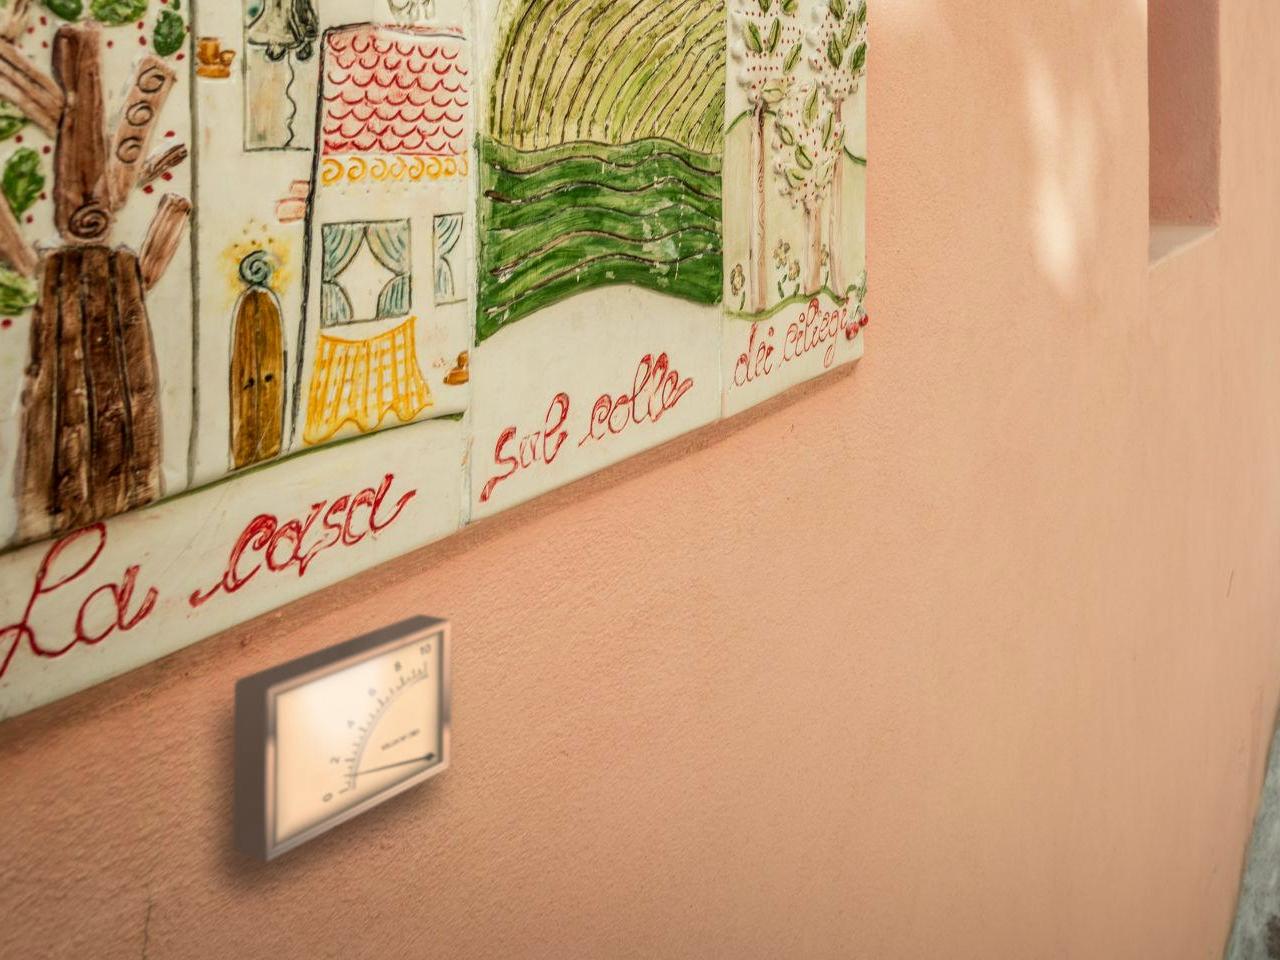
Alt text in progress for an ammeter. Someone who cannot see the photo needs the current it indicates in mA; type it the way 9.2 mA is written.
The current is 1 mA
